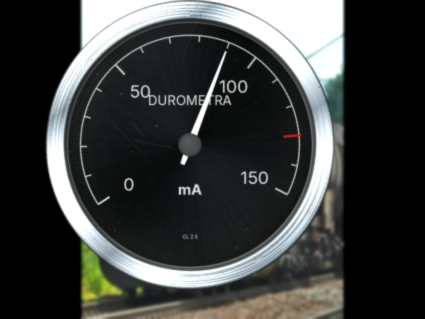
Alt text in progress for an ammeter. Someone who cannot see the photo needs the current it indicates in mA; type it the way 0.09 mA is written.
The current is 90 mA
